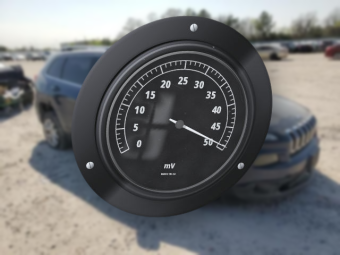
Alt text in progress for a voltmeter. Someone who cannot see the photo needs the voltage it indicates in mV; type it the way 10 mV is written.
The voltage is 49 mV
